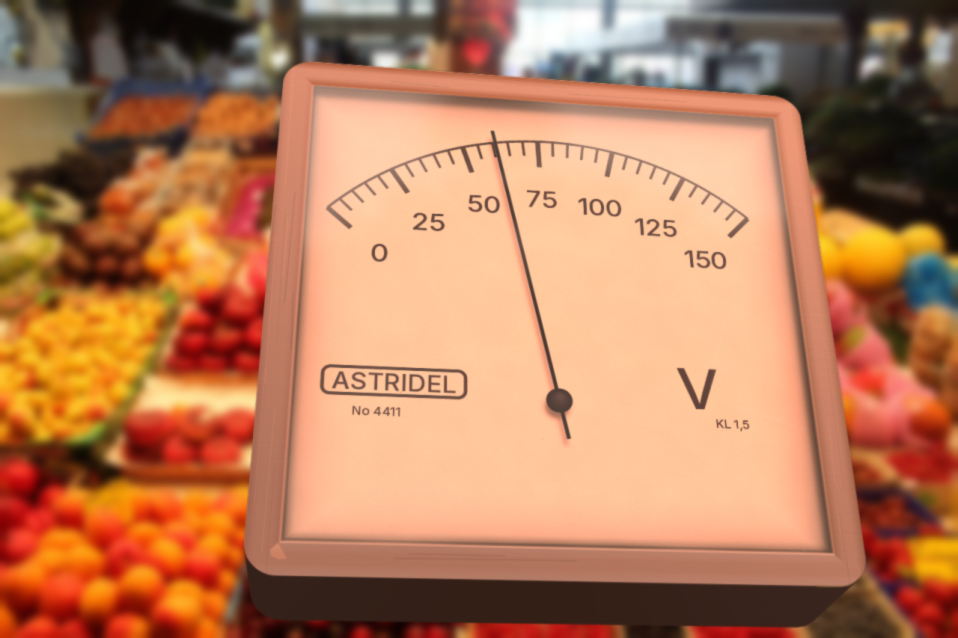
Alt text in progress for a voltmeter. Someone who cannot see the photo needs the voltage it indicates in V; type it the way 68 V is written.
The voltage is 60 V
